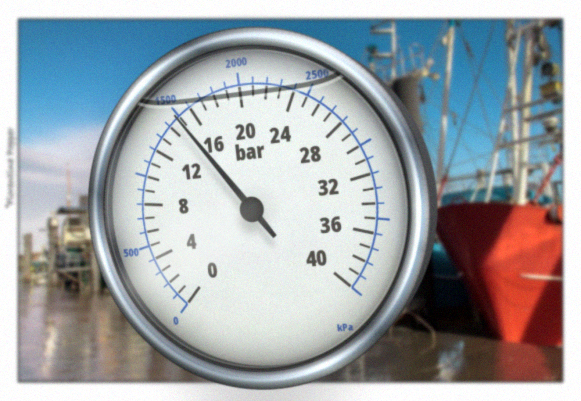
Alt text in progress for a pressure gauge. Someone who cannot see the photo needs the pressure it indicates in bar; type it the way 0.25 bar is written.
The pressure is 15 bar
